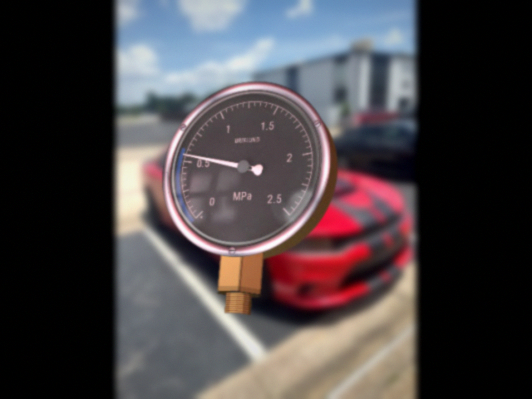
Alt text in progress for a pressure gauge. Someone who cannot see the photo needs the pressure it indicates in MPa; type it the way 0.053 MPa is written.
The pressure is 0.55 MPa
